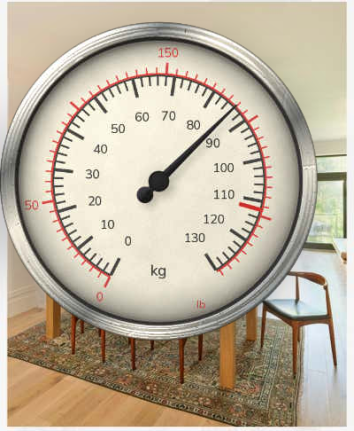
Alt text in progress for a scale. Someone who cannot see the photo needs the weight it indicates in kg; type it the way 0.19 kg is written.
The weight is 86 kg
